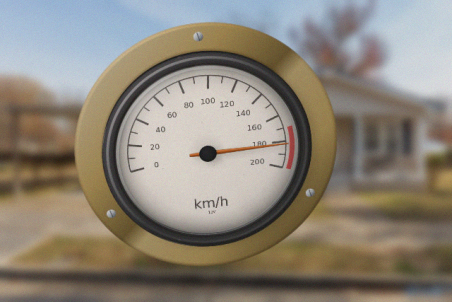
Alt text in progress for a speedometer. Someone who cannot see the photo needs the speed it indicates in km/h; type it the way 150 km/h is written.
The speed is 180 km/h
